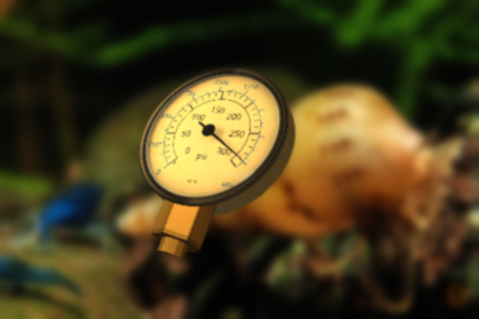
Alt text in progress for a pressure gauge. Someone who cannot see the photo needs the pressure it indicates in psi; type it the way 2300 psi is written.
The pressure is 290 psi
